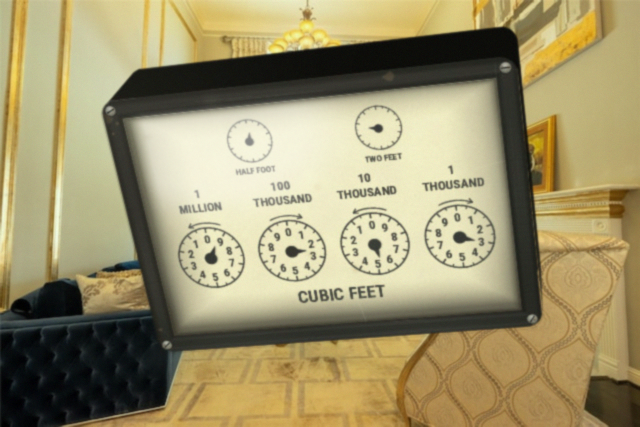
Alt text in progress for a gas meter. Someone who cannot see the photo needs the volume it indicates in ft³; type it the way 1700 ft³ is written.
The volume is 925300 ft³
